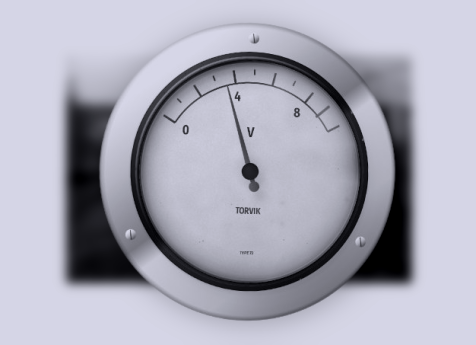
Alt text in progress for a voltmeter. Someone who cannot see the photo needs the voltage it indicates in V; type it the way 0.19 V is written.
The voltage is 3.5 V
